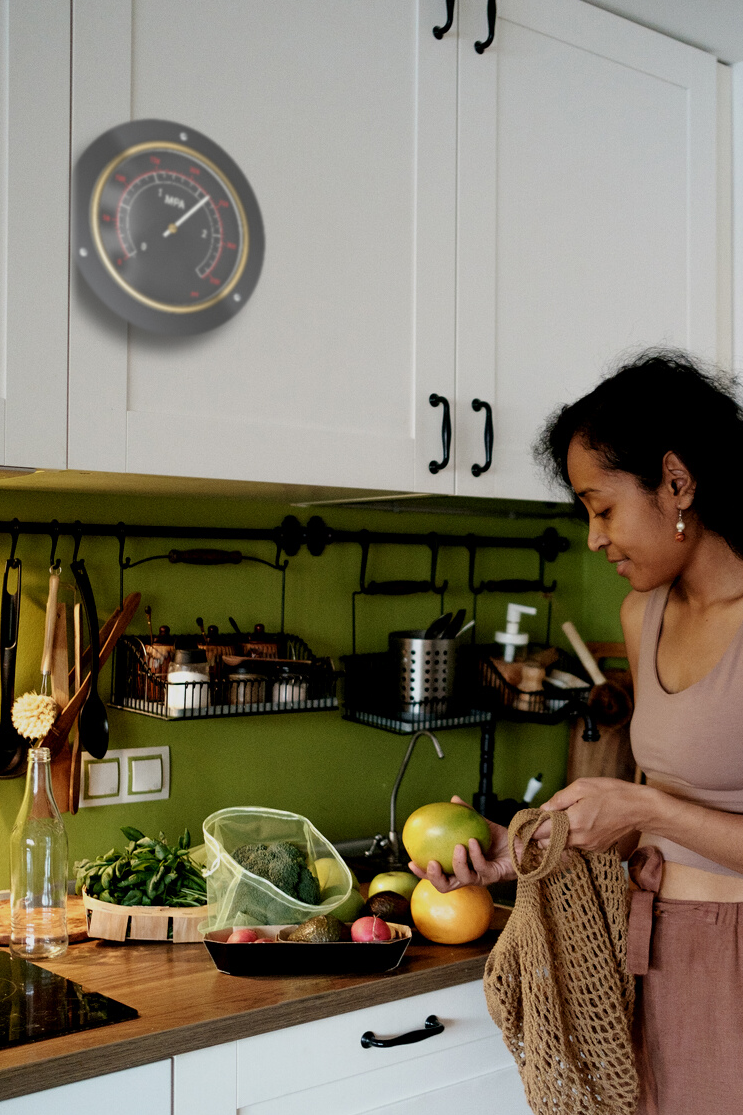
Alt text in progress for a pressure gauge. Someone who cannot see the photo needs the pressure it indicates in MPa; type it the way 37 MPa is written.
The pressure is 1.6 MPa
